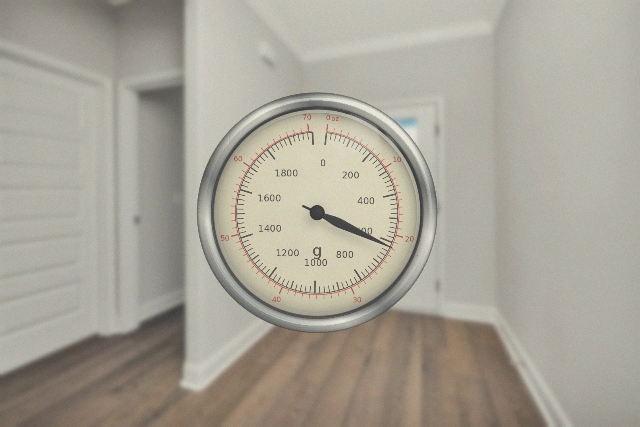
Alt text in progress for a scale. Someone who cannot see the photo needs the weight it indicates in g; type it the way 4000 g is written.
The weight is 620 g
